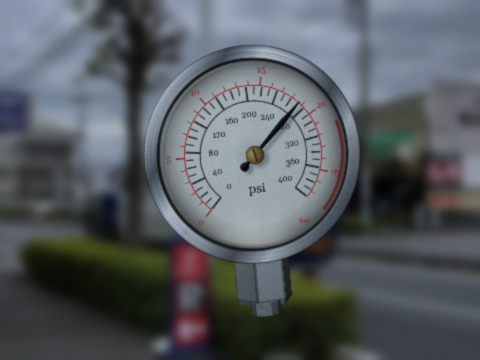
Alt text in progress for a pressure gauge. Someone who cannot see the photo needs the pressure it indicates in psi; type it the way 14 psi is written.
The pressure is 270 psi
